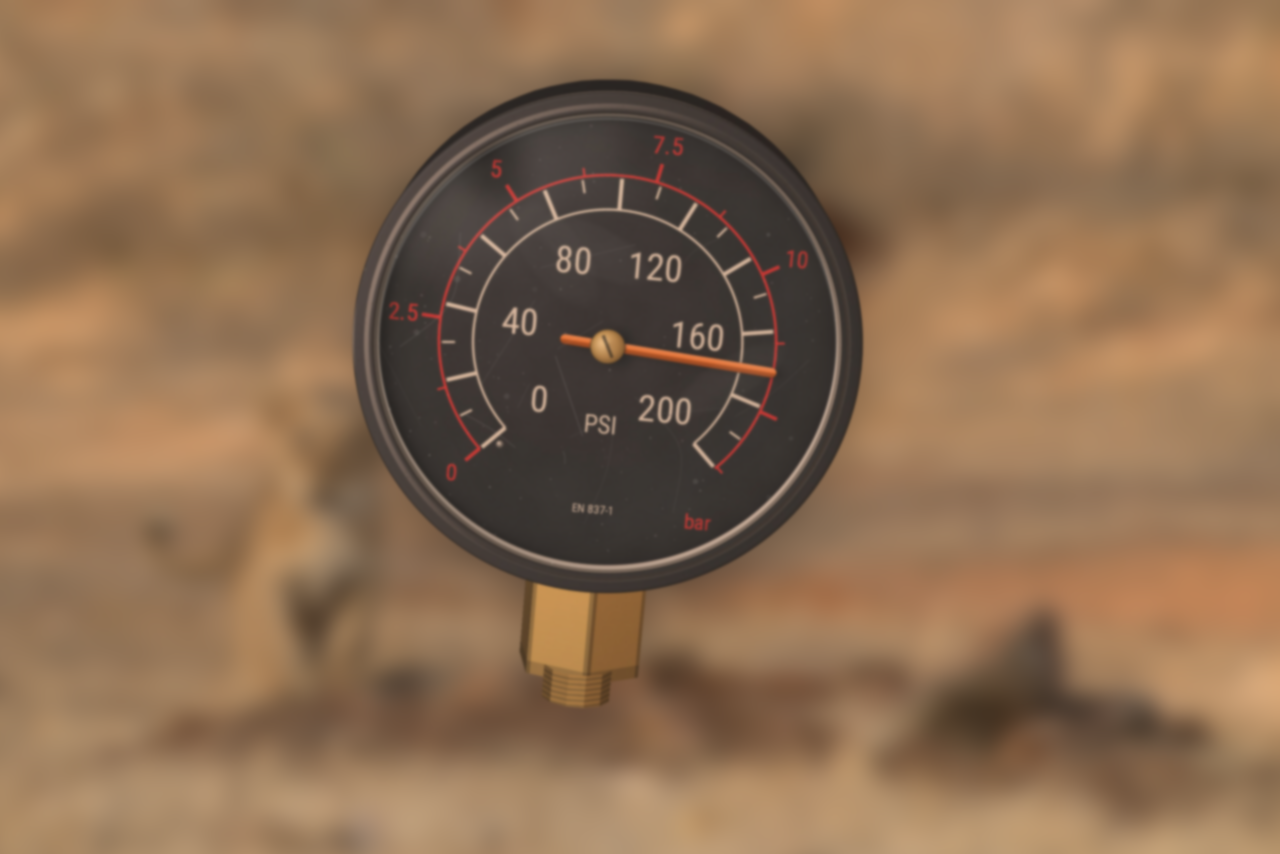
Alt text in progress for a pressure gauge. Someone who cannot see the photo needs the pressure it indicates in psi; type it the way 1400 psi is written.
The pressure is 170 psi
